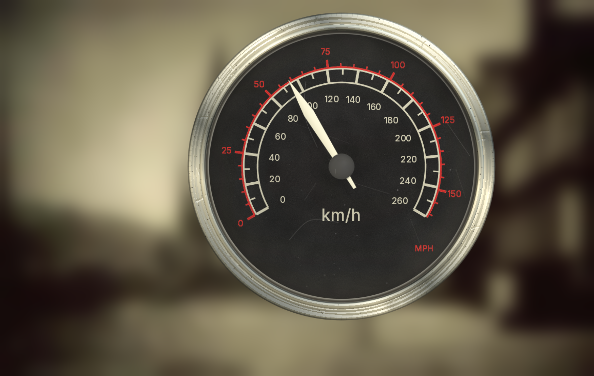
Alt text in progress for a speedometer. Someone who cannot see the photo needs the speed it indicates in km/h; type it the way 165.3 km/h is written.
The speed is 95 km/h
